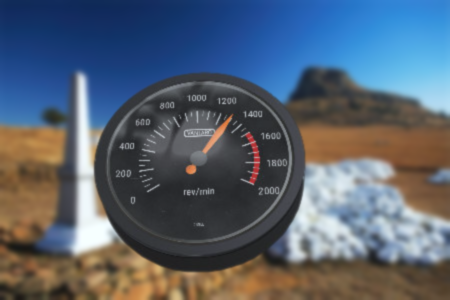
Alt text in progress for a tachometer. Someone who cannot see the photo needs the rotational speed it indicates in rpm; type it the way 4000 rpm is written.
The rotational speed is 1300 rpm
